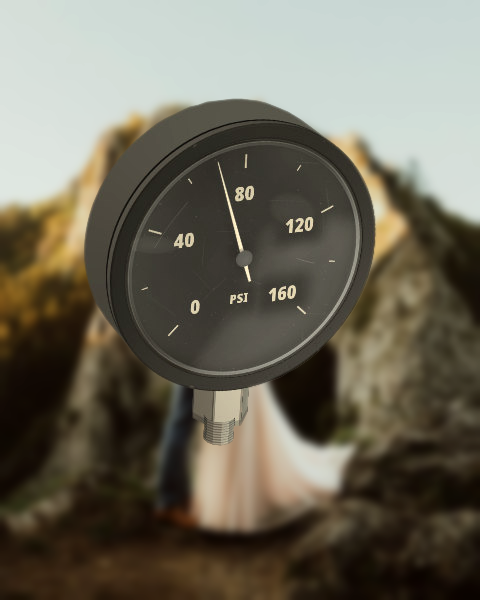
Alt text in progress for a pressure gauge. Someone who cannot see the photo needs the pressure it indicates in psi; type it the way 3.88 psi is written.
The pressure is 70 psi
